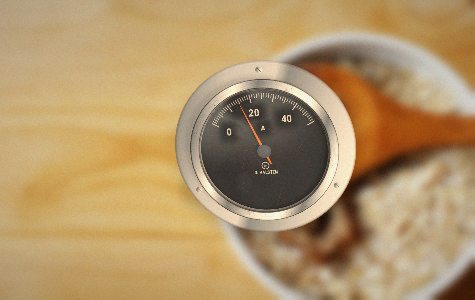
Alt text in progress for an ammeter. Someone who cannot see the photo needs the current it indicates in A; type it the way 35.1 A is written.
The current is 15 A
